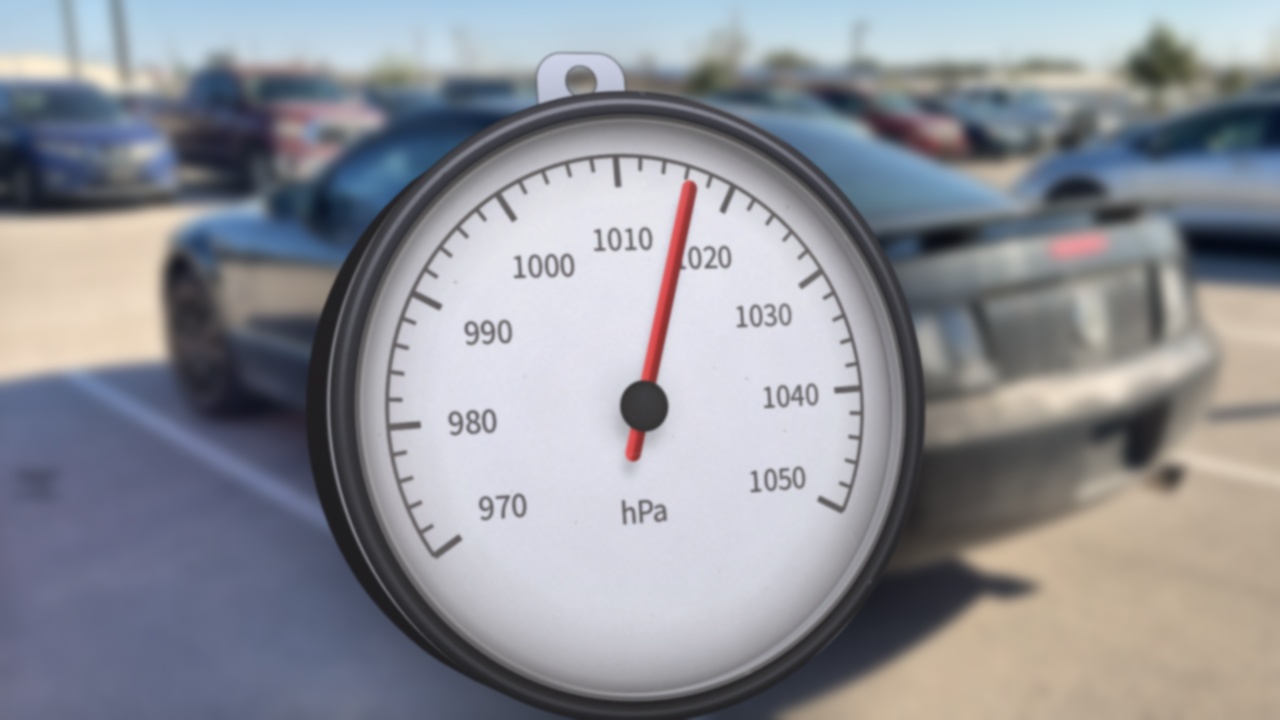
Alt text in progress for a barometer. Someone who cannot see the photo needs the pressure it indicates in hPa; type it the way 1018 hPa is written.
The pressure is 1016 hPa
